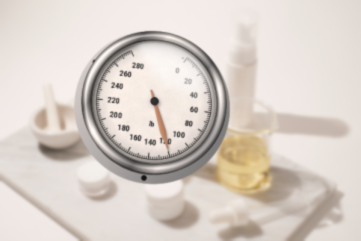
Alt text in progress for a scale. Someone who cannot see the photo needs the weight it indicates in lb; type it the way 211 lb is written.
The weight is 120 lb
